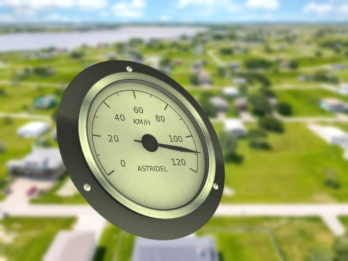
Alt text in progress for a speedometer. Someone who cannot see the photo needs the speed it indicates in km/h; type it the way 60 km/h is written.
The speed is 110 km/h
